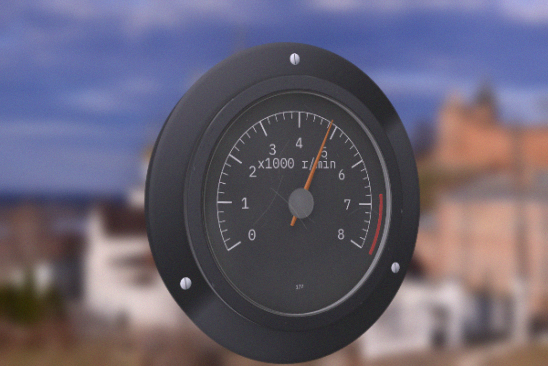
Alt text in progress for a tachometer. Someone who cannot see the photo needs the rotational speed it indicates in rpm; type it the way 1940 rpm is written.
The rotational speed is 4800 rpm
